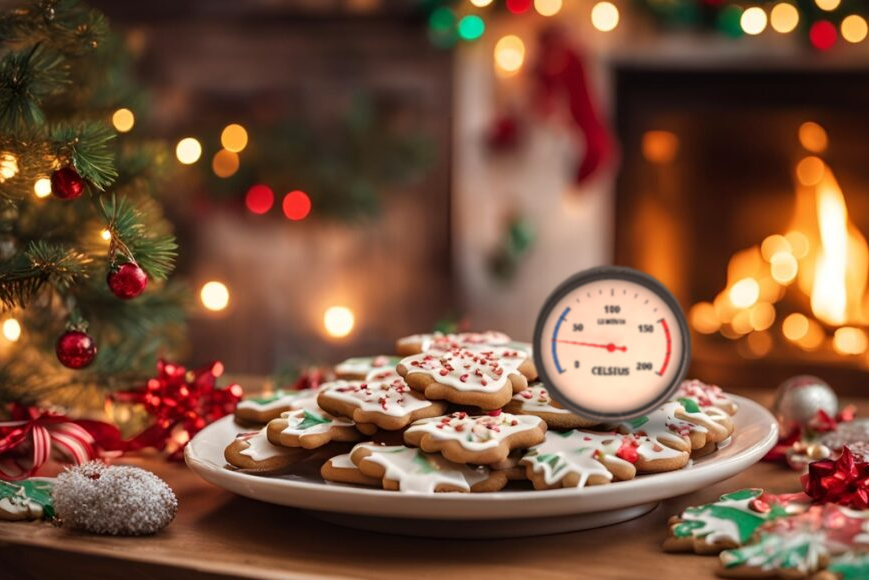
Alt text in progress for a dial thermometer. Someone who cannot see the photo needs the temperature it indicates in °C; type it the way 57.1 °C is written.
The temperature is 30 °C
